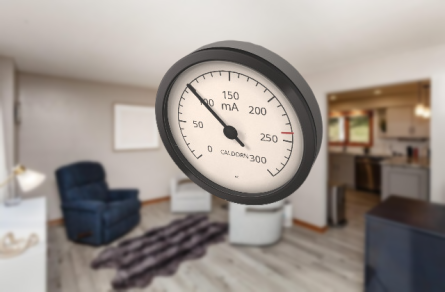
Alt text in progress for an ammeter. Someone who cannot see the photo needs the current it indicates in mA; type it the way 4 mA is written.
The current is 100 mA
